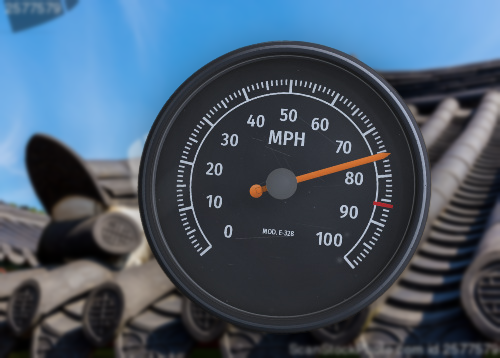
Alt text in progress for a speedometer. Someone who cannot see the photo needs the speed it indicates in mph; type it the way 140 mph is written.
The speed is 76 mph
